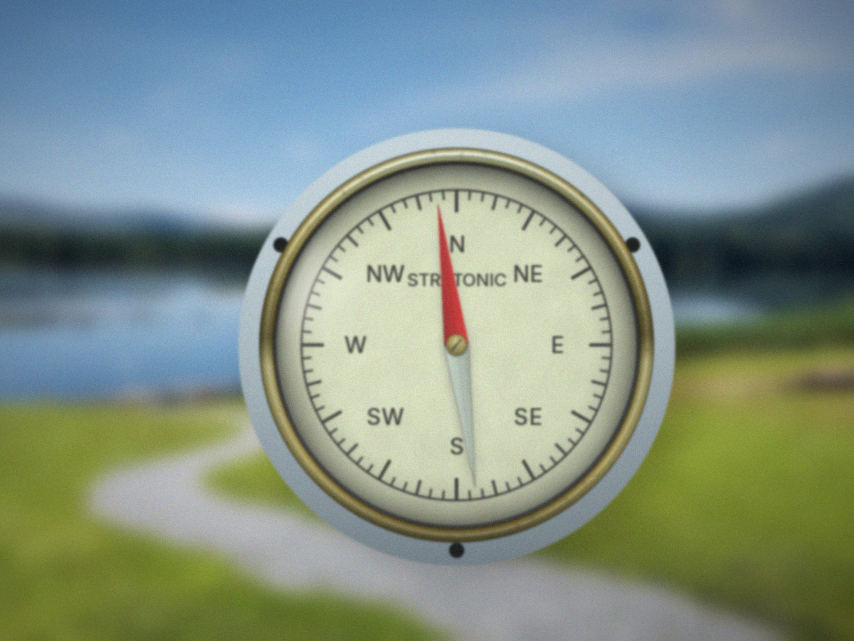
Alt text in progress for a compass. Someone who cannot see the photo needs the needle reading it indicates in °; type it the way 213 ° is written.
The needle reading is 352.5 °
